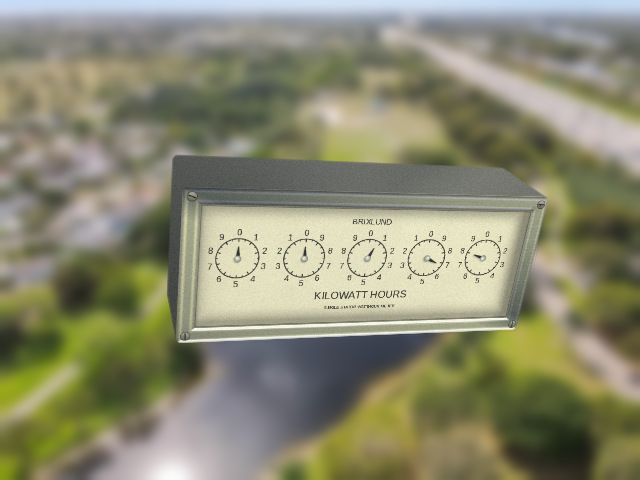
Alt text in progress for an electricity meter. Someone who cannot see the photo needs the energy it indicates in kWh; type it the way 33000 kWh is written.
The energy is 68 kWh
